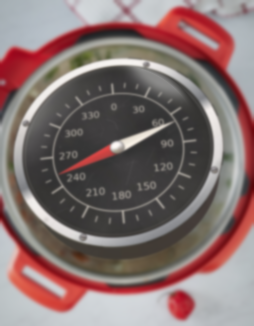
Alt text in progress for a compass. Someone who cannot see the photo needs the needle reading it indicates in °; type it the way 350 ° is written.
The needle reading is 250 °
